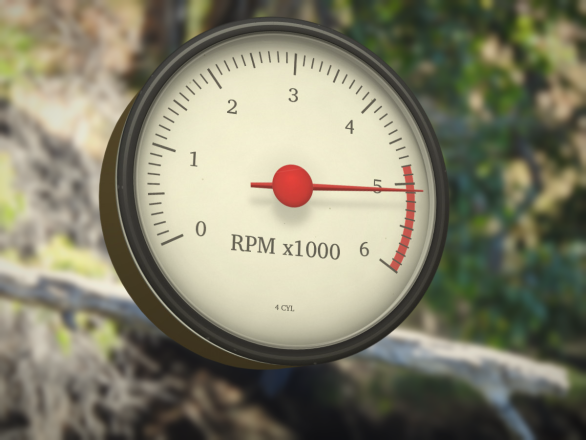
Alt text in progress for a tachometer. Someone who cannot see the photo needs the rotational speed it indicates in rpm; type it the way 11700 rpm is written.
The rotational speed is 5100 rpm
